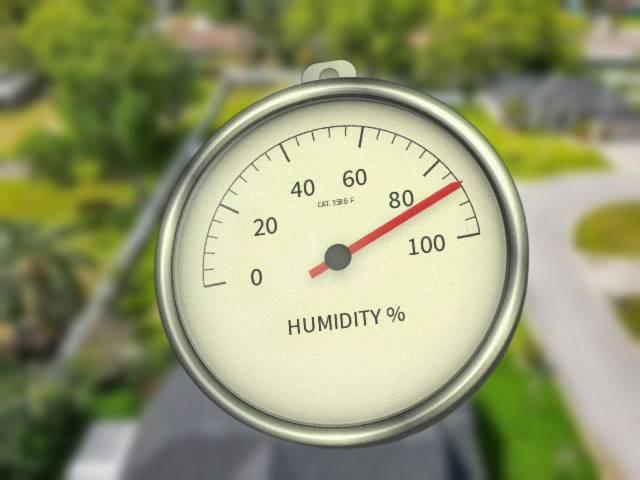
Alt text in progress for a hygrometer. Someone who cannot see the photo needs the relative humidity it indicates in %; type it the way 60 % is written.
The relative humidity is 88 %
